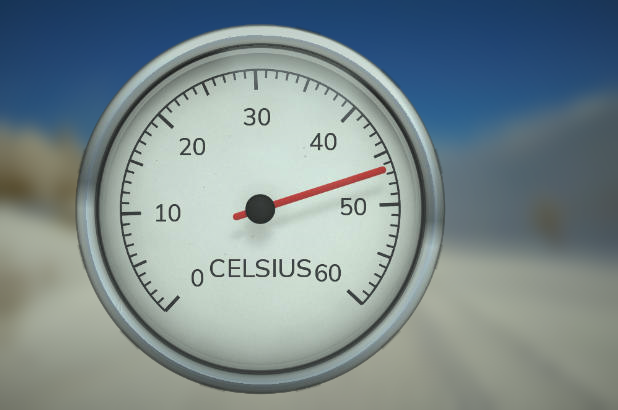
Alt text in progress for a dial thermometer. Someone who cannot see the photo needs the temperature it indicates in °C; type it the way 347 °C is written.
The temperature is 46.5 °C
